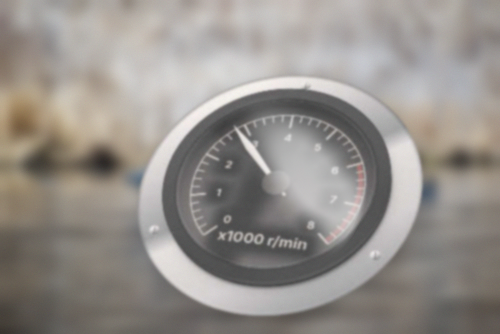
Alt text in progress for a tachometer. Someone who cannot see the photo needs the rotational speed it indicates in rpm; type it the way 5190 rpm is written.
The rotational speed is 2800 rpm
